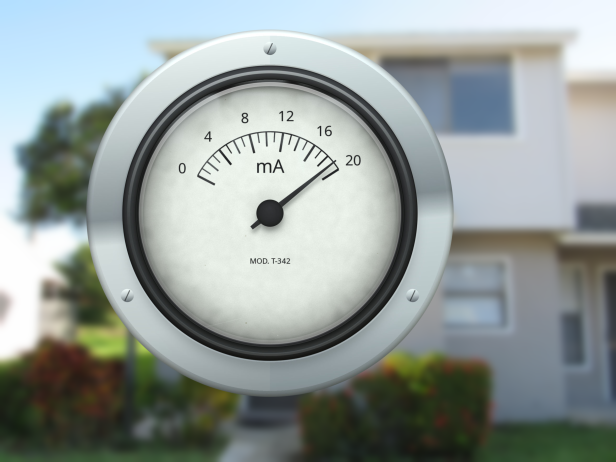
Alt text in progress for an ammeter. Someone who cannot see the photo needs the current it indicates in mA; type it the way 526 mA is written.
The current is 19 mA
